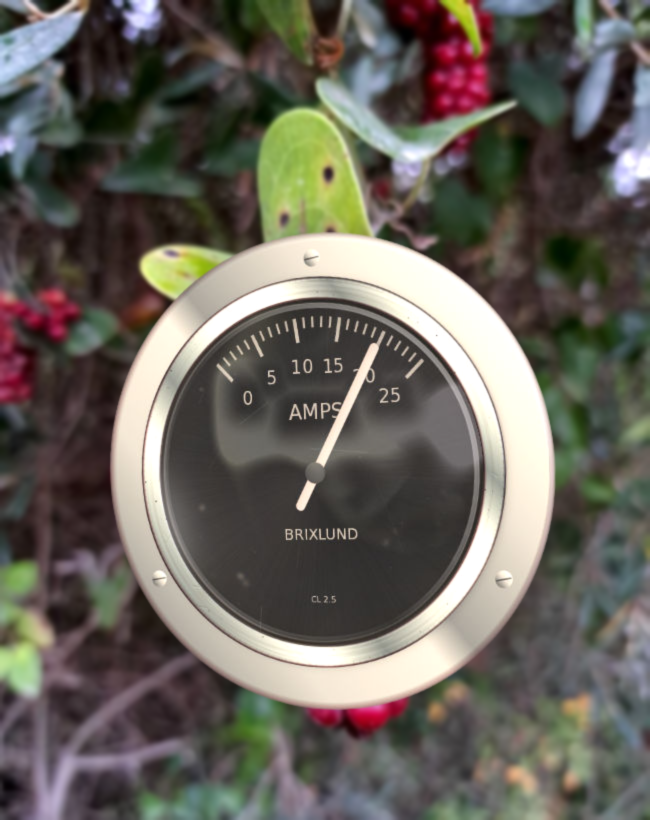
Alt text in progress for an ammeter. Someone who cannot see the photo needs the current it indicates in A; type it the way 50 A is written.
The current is 20 A
